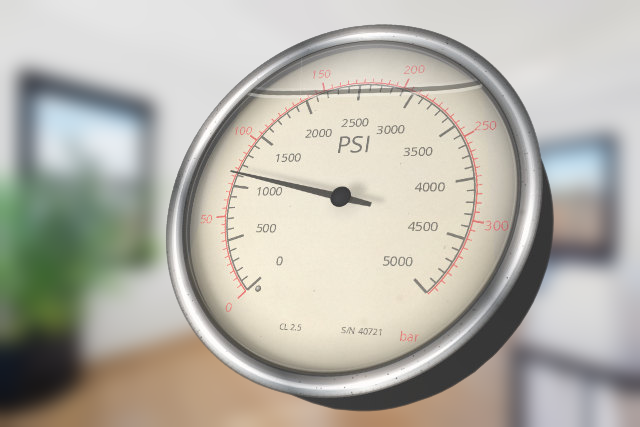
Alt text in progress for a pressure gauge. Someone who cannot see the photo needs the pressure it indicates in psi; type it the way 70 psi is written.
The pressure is 1100 psi
